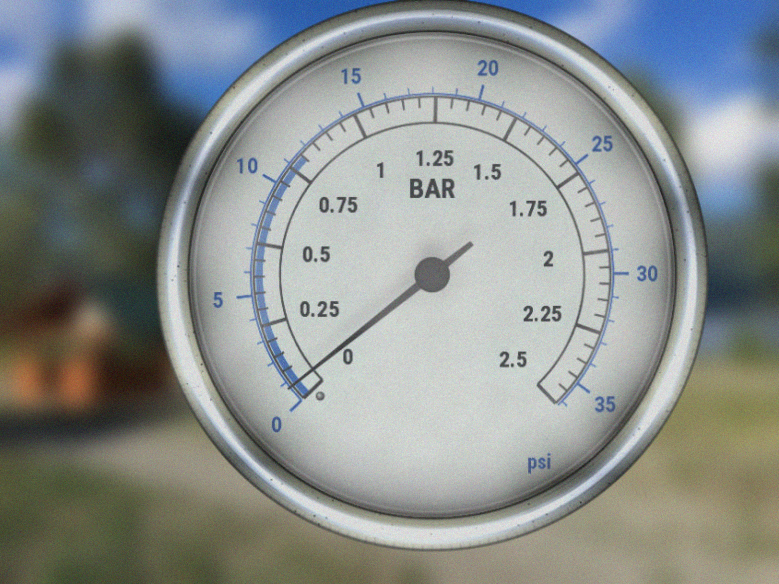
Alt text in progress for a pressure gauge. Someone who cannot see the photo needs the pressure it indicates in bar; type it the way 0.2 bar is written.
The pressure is 0.05 bar
